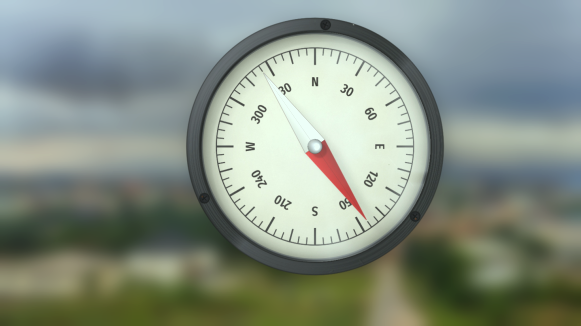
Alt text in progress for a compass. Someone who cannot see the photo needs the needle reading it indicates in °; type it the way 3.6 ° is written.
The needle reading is 145 °
